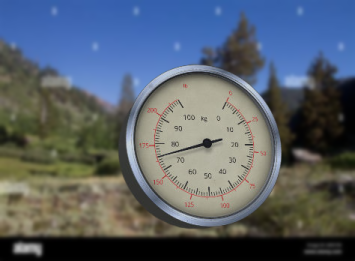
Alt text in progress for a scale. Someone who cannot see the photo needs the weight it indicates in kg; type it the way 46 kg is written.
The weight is 75 kg
